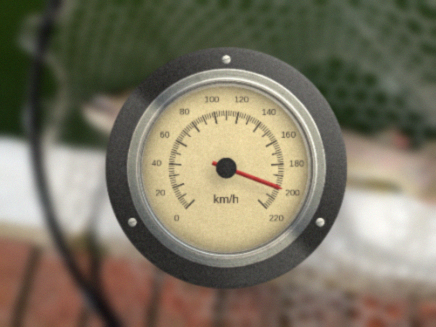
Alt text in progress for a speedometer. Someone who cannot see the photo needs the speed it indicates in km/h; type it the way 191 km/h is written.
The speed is 200 km/h
